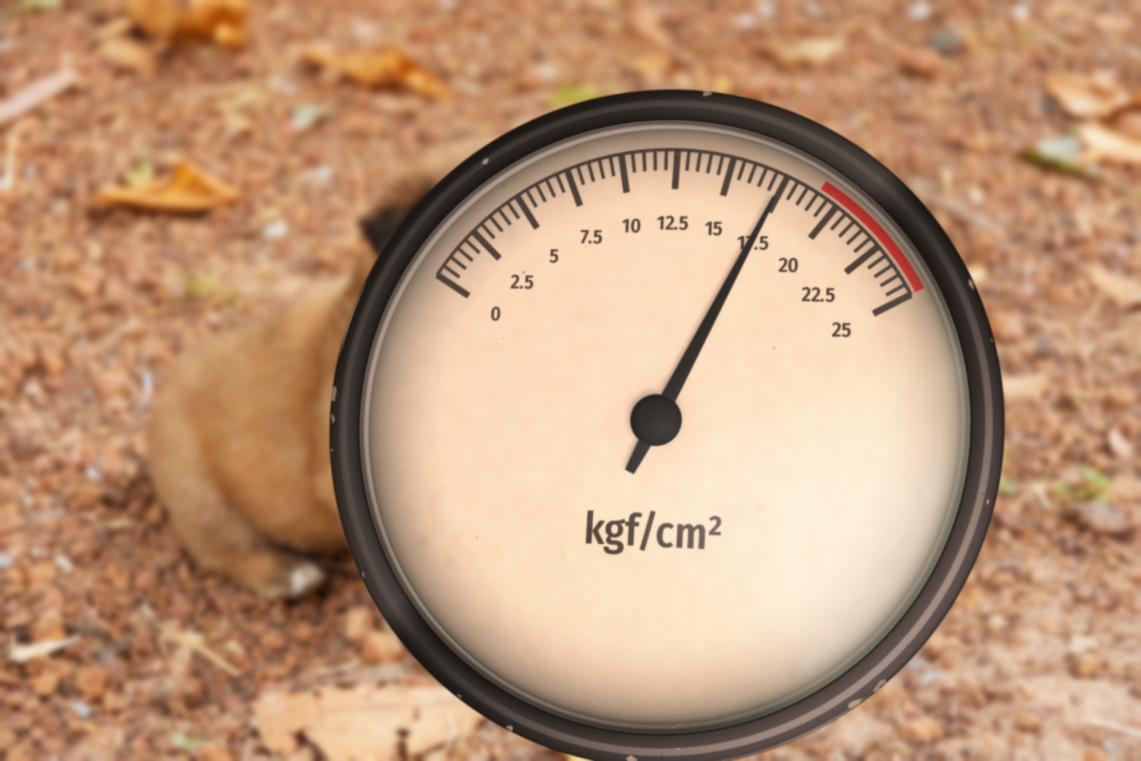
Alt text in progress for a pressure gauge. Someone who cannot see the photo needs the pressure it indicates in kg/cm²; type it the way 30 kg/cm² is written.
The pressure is 17.5 kg/cm²
